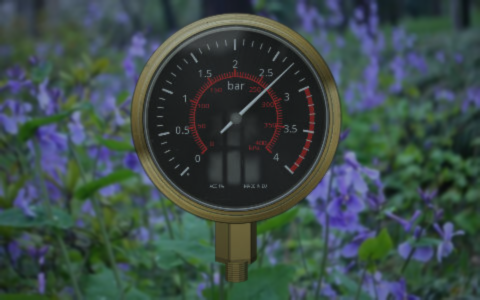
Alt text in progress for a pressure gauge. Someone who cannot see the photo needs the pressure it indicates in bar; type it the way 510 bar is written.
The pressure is 2.7 bar
